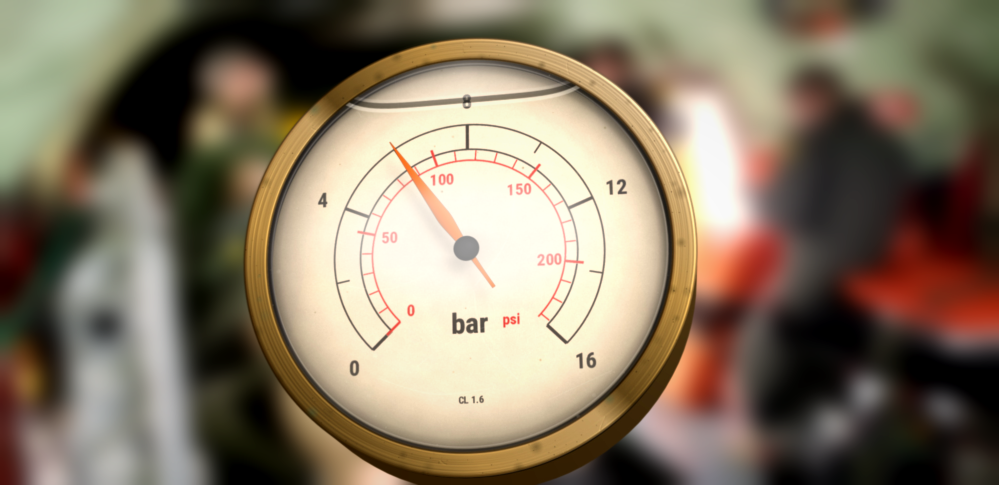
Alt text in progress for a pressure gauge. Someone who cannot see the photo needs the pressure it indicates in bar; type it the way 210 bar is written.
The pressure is 6 bar
